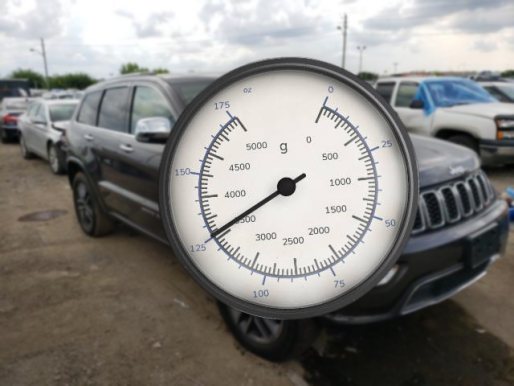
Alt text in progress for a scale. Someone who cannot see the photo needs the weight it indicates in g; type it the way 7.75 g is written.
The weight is 3550 g
